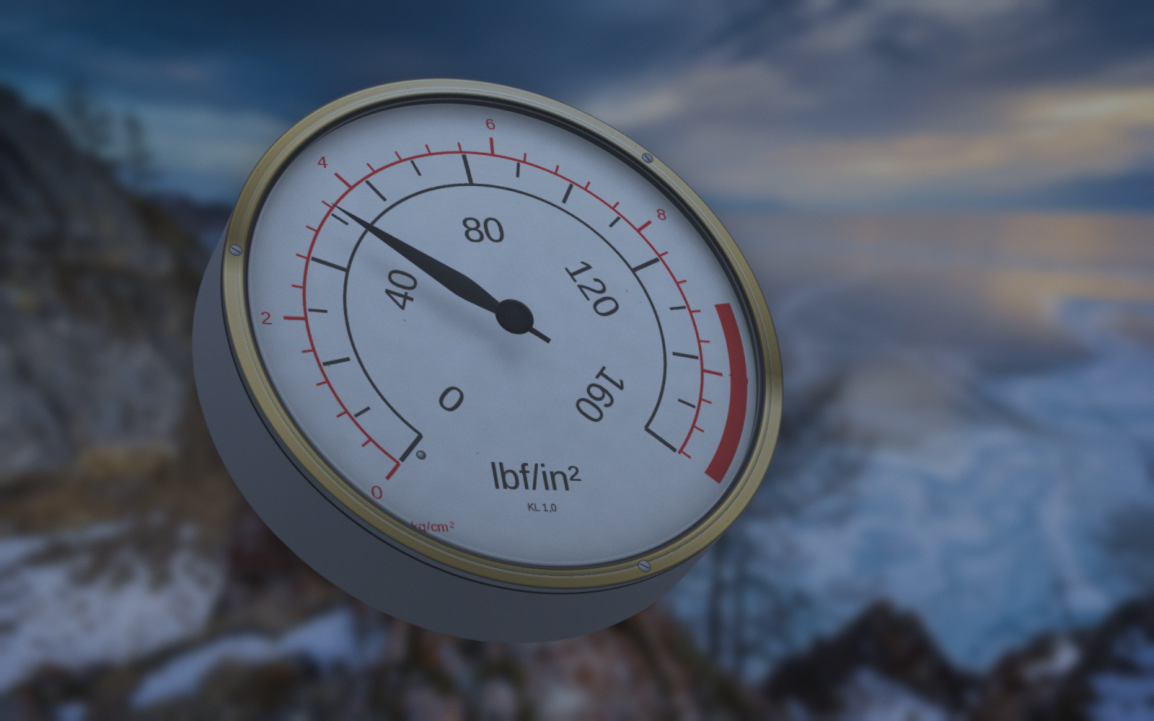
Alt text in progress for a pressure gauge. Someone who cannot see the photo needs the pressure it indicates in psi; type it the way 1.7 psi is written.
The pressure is 50 psi
